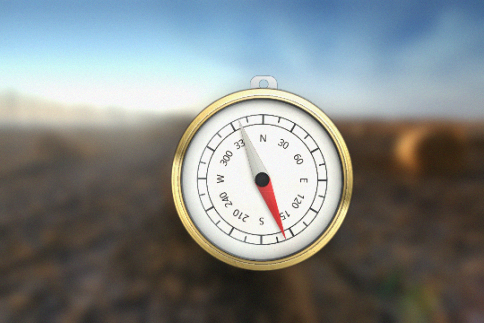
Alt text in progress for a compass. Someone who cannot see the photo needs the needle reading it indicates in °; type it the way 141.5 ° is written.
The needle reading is 157.5 °
